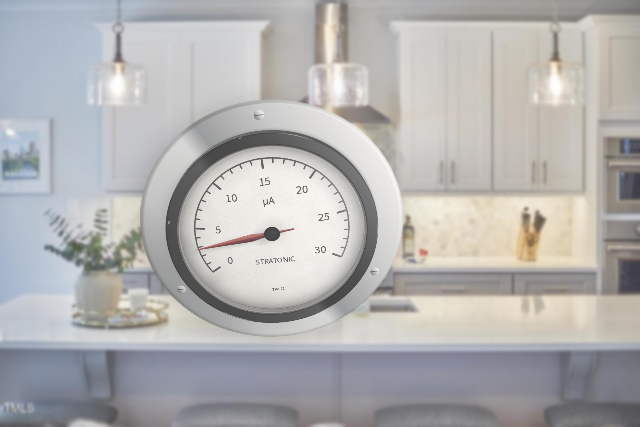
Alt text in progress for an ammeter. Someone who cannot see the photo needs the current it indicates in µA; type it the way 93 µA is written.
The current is 3 µA
